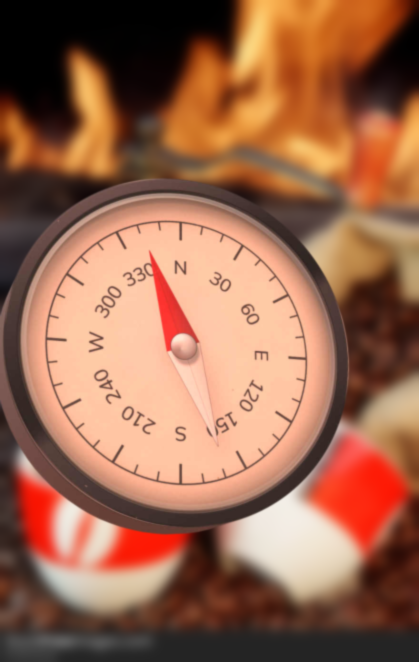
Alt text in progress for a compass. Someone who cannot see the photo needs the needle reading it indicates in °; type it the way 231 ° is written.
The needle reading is 340 °
